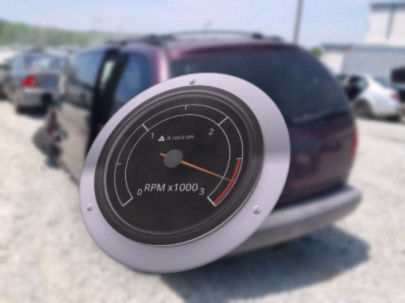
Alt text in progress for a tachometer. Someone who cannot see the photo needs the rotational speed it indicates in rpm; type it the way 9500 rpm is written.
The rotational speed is 2750 rpm
